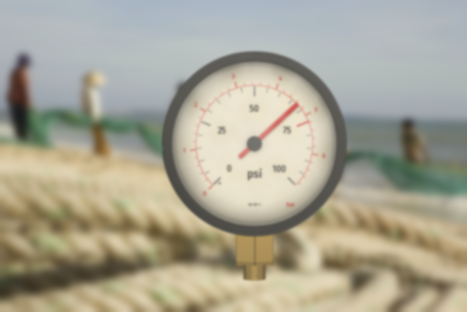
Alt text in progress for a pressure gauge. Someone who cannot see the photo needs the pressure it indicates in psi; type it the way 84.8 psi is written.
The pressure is 67.5 psi
